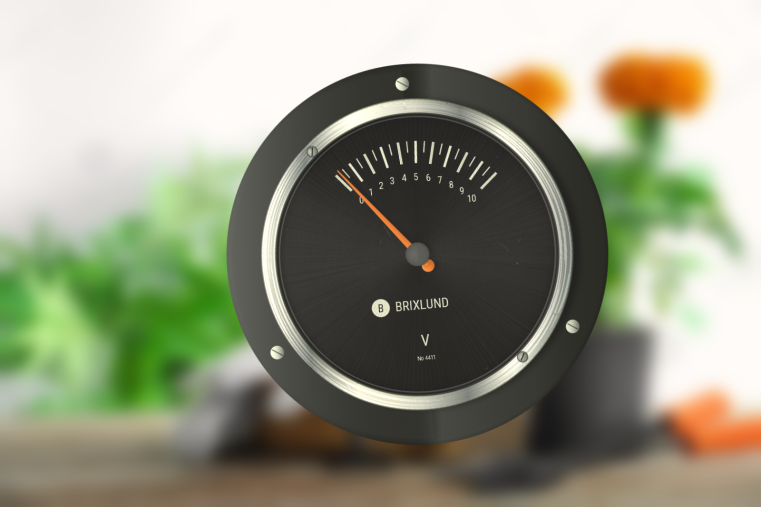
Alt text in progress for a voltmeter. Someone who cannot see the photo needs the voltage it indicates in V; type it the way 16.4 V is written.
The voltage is 0.25 V
